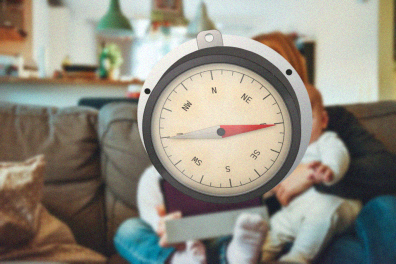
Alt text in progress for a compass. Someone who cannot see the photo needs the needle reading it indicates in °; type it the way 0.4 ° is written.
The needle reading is 90 °
